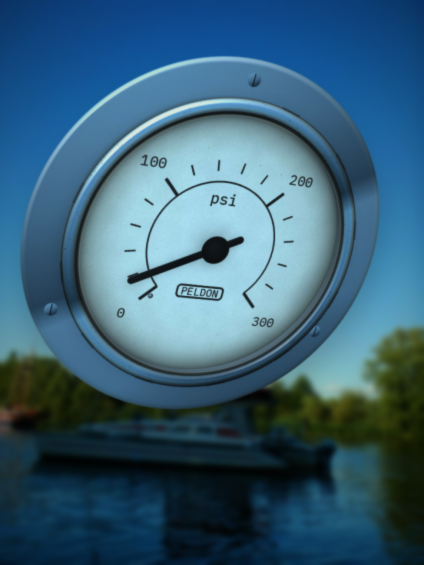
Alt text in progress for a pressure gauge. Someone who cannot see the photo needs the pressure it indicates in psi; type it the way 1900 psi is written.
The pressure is 20 psi
